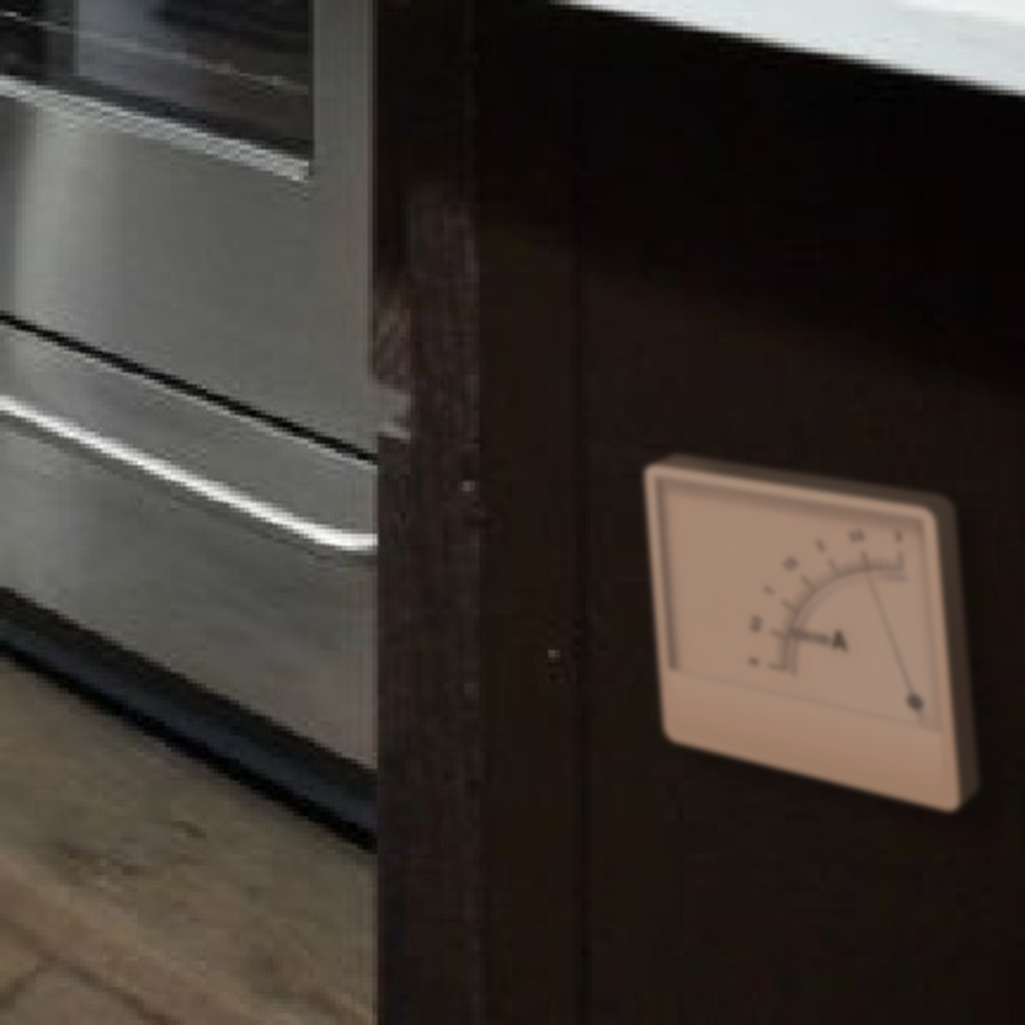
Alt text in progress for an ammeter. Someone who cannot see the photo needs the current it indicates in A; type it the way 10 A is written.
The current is 2.5 A
